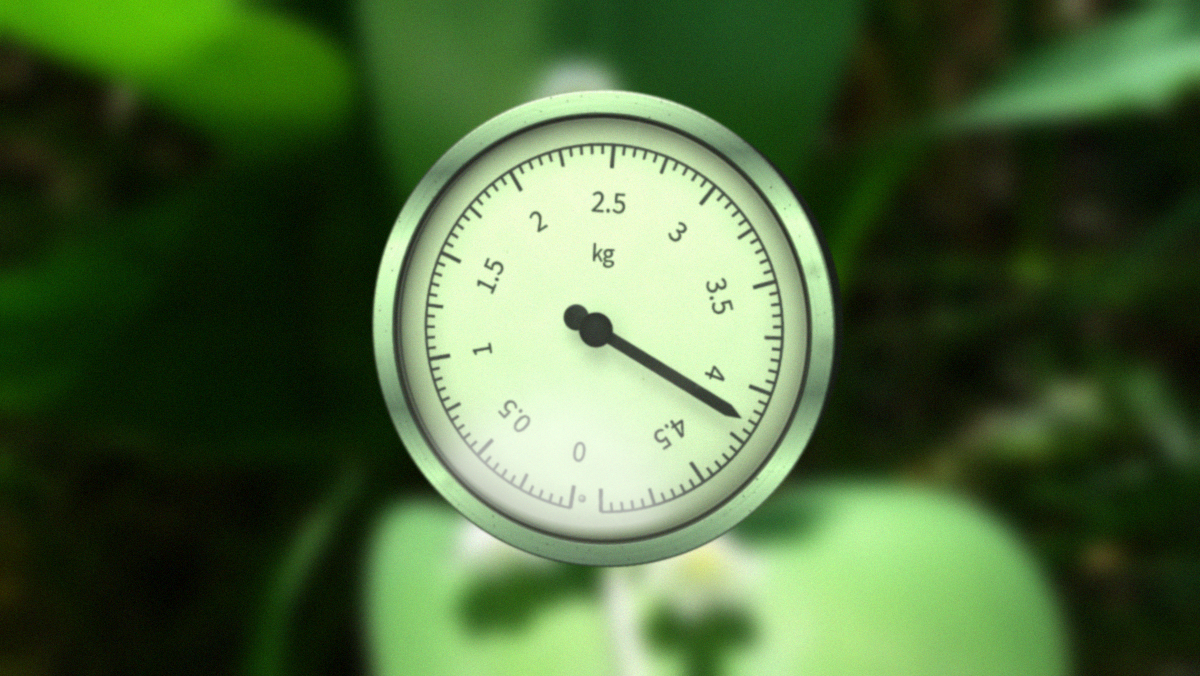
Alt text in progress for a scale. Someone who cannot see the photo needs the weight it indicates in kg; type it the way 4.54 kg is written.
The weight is 4.15 kg
